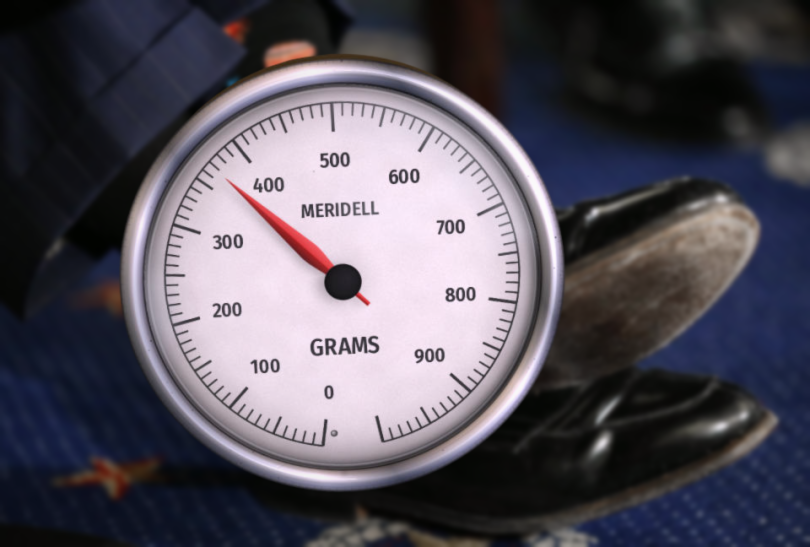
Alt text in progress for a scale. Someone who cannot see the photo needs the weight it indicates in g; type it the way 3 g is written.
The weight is 370 g
